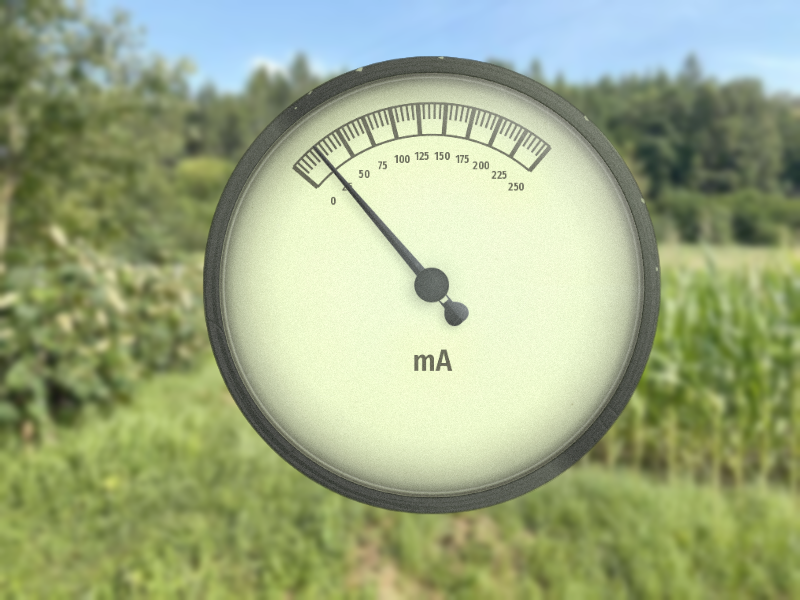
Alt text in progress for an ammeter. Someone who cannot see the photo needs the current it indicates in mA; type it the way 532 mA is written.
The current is 25 mA
